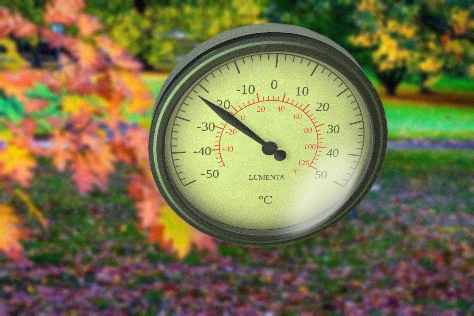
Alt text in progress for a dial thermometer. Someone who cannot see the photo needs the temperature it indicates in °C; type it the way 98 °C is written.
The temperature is -22 °C
